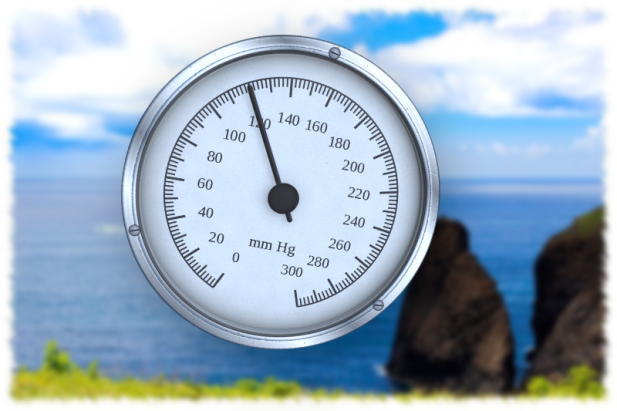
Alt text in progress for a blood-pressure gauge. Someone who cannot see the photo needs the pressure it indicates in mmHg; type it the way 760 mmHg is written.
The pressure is 120 mmHg
